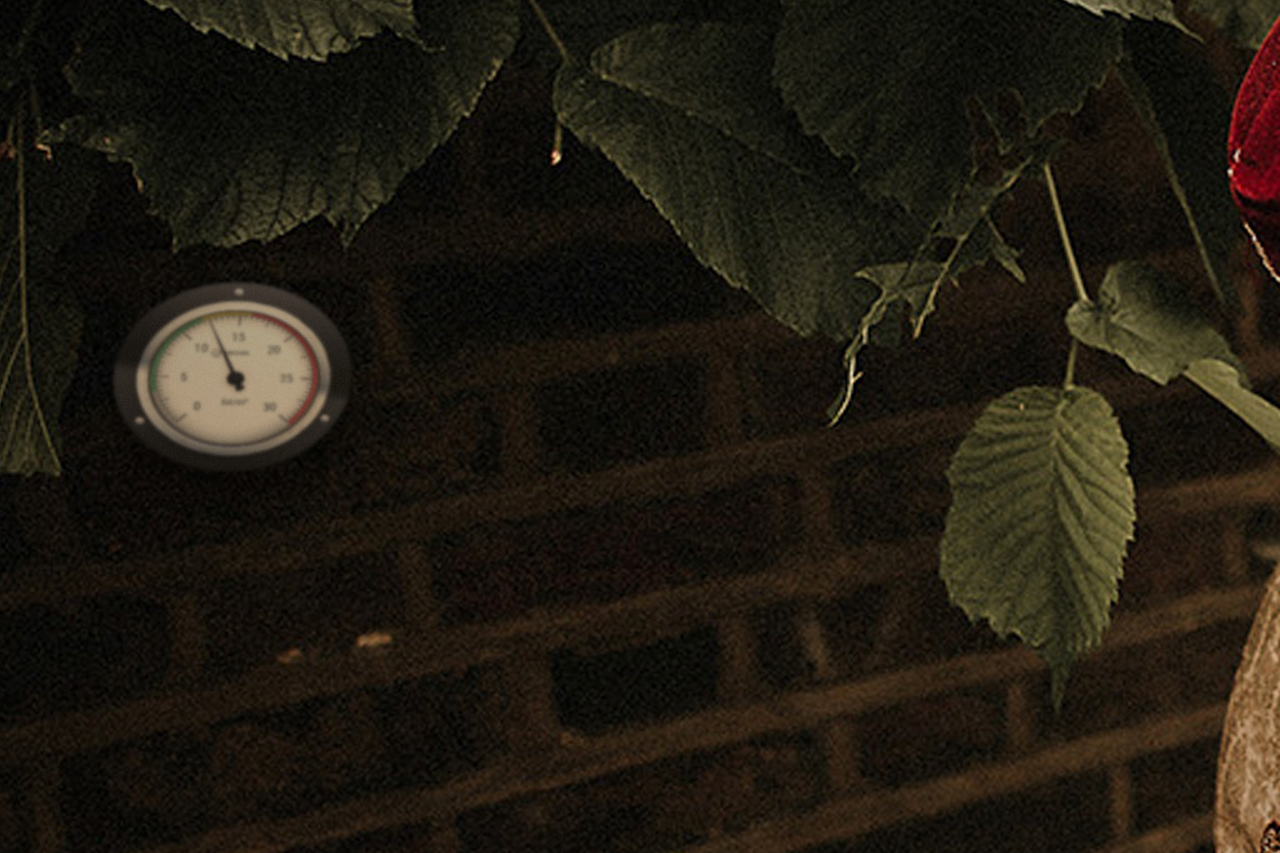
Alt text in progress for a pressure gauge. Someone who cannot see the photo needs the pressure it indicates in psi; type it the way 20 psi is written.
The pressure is 12.5 psi
